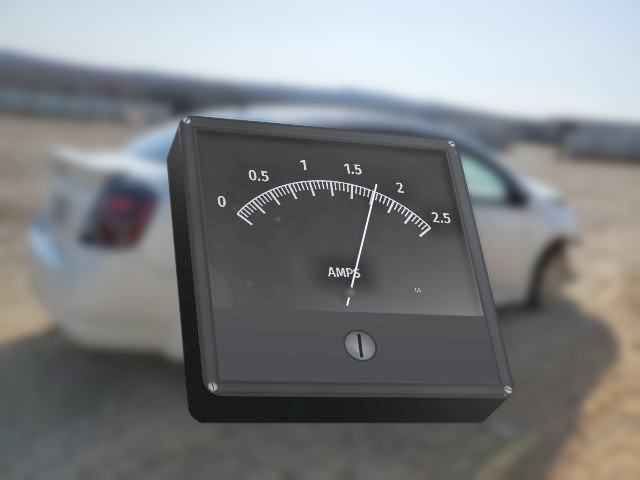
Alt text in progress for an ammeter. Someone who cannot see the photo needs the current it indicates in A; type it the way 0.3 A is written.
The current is 1.75 A
